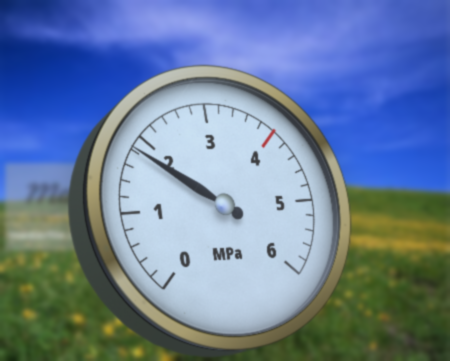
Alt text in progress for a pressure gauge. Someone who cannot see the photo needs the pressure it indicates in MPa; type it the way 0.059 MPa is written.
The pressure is 1.8 MPa
